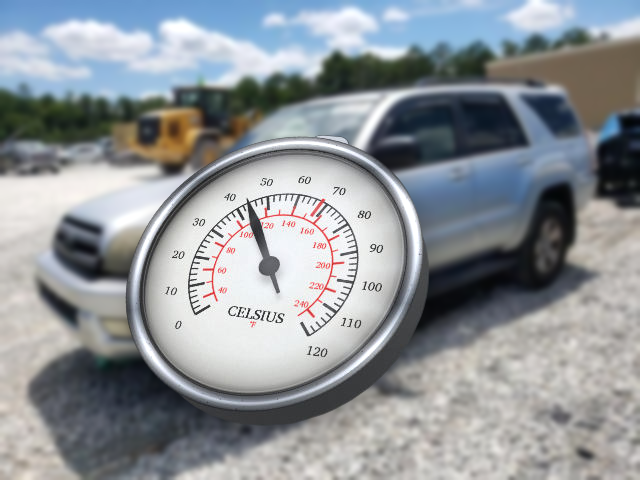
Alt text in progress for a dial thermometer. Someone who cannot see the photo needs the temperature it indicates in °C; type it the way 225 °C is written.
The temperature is 44 °C
